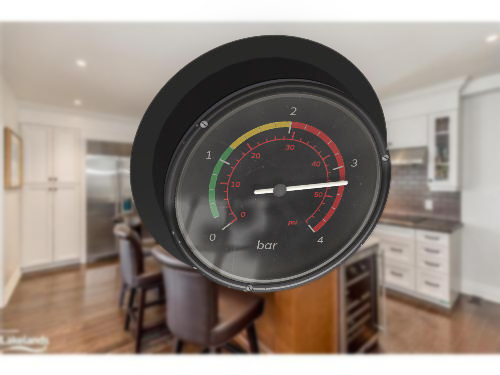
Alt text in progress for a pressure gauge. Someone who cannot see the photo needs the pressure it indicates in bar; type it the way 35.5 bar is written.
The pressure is 3.2 bar
